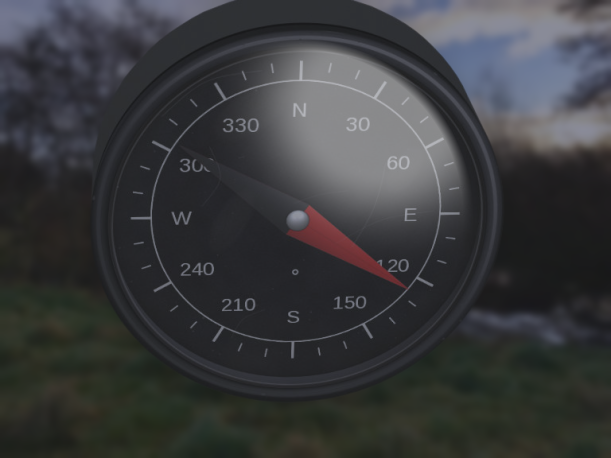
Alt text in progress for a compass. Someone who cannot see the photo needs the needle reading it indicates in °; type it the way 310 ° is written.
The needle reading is 125 °
